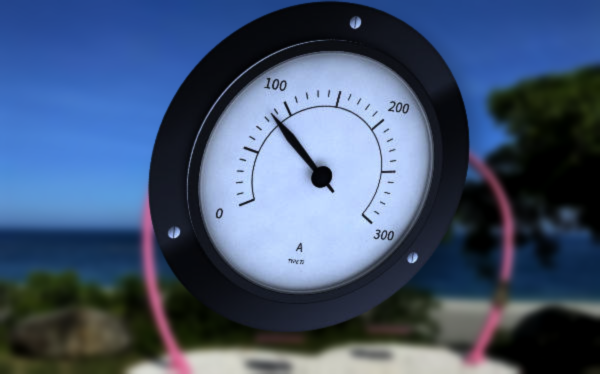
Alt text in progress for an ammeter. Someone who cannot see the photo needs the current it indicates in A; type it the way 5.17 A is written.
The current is 85 A
